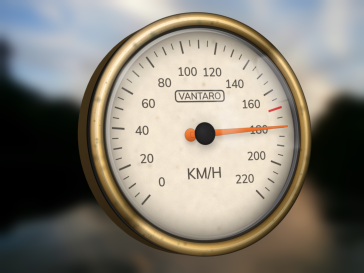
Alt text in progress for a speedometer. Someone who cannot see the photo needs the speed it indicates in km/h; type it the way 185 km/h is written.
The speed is 180 km/h
